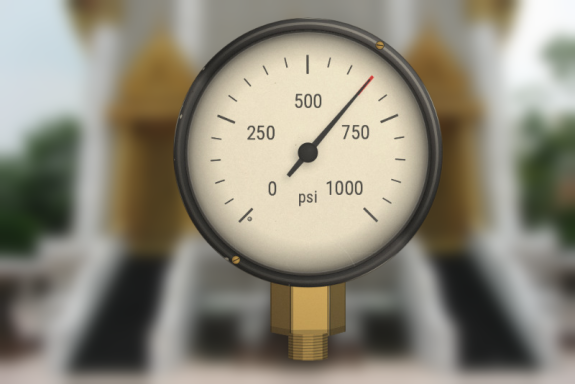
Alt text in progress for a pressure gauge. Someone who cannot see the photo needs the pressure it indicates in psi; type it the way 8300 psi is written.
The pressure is 650 psi
